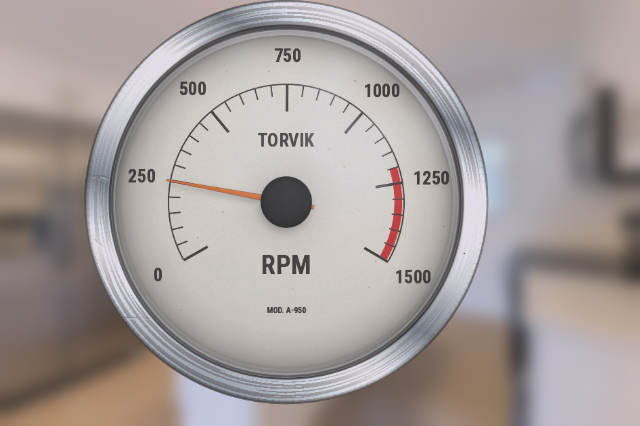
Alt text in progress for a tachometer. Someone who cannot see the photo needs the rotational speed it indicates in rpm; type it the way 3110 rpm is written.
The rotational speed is 250 rpm
